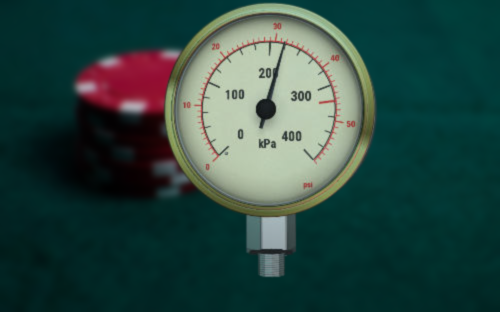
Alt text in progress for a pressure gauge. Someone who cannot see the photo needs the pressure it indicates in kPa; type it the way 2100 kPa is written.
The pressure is 220 kPa
